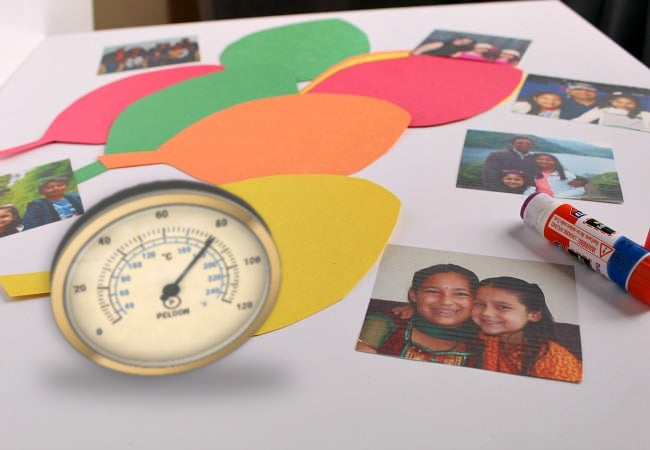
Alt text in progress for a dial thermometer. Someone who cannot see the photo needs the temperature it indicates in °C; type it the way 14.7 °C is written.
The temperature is 80 °C
